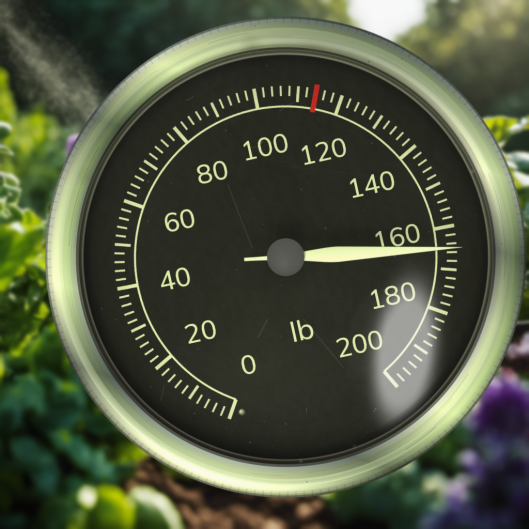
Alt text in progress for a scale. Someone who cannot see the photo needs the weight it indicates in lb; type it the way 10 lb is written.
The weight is 165 lb
